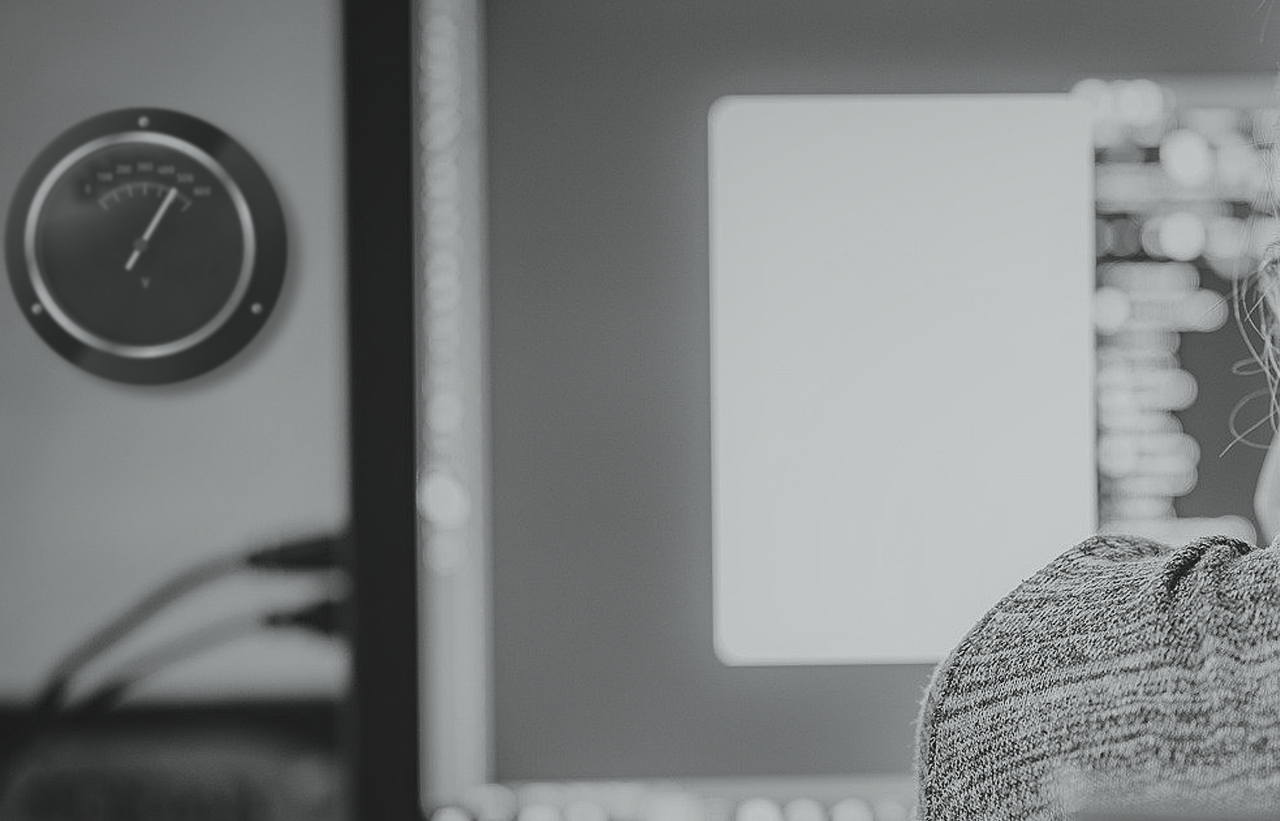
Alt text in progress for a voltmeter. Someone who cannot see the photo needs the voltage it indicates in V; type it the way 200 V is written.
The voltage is 500 V
